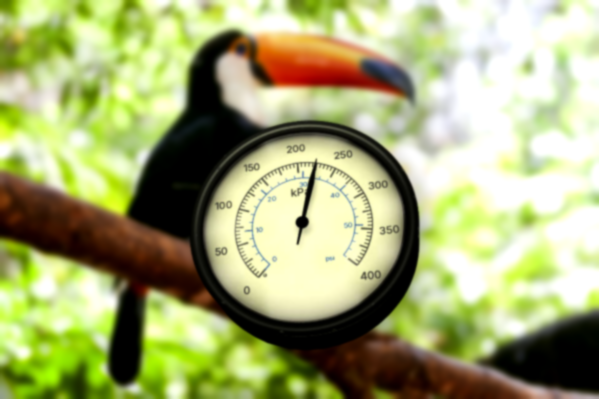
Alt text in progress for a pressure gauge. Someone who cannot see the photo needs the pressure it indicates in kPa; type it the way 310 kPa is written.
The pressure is 225 kPa
